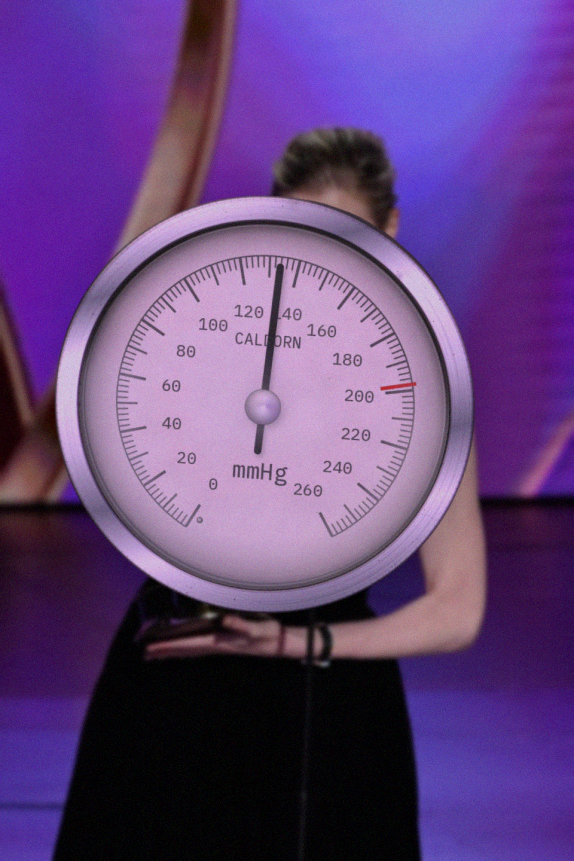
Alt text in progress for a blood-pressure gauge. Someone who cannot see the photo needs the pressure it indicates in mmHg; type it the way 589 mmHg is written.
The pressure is 134 mmHg
